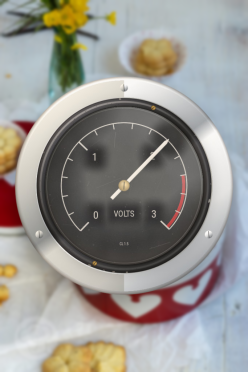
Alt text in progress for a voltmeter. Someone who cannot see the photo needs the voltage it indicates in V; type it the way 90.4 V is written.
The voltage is 2 V
